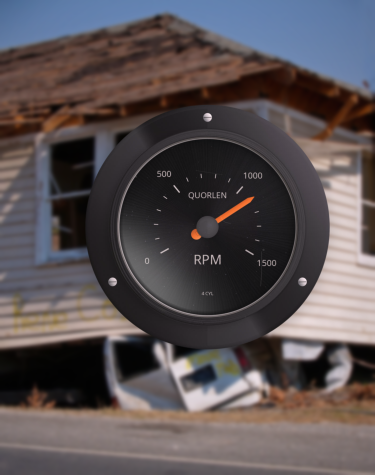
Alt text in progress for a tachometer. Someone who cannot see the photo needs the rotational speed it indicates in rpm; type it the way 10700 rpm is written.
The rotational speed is 1100 rpm
